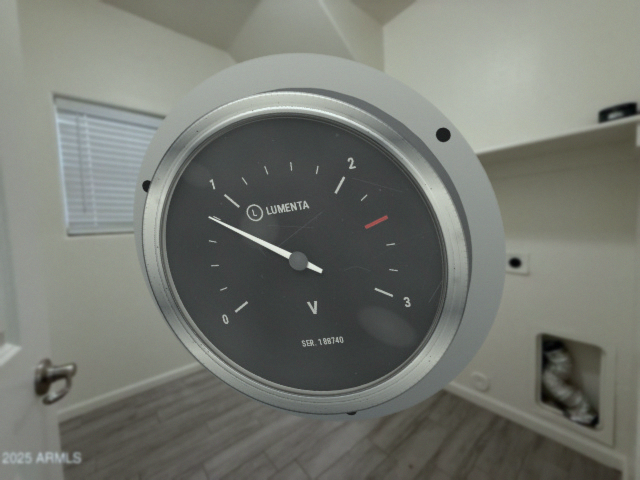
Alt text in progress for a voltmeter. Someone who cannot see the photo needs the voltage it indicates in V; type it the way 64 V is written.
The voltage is 0.8 V
